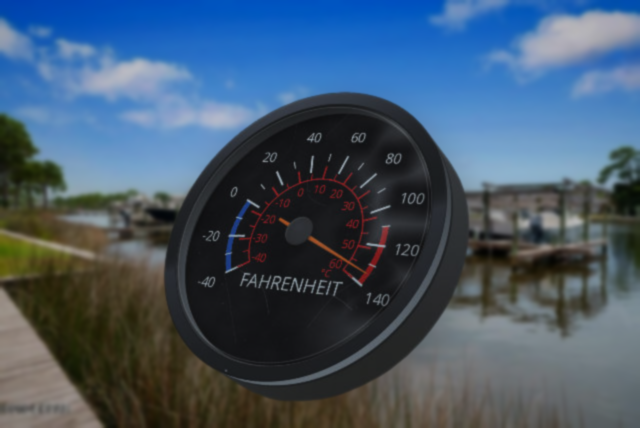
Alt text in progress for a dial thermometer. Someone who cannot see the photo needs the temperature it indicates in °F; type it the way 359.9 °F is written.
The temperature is 135 °F
